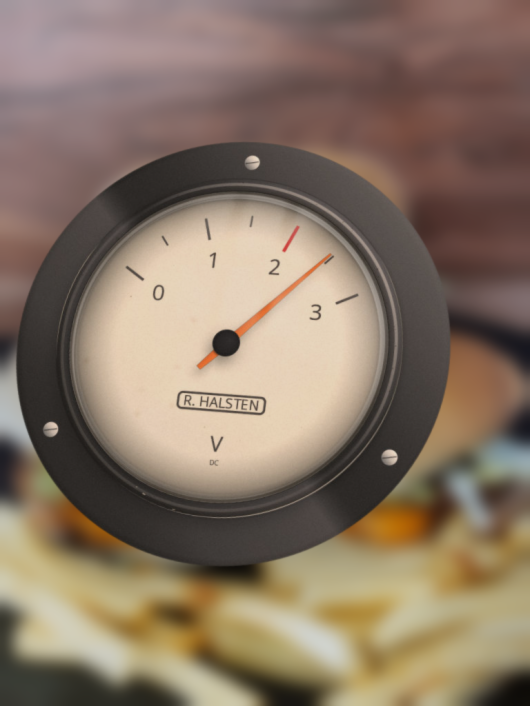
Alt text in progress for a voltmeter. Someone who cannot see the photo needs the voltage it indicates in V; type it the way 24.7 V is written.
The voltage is 2.5 V
